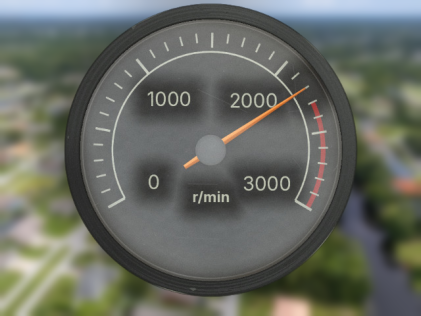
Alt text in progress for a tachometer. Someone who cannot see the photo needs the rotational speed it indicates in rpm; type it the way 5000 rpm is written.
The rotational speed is 2200 rpm
